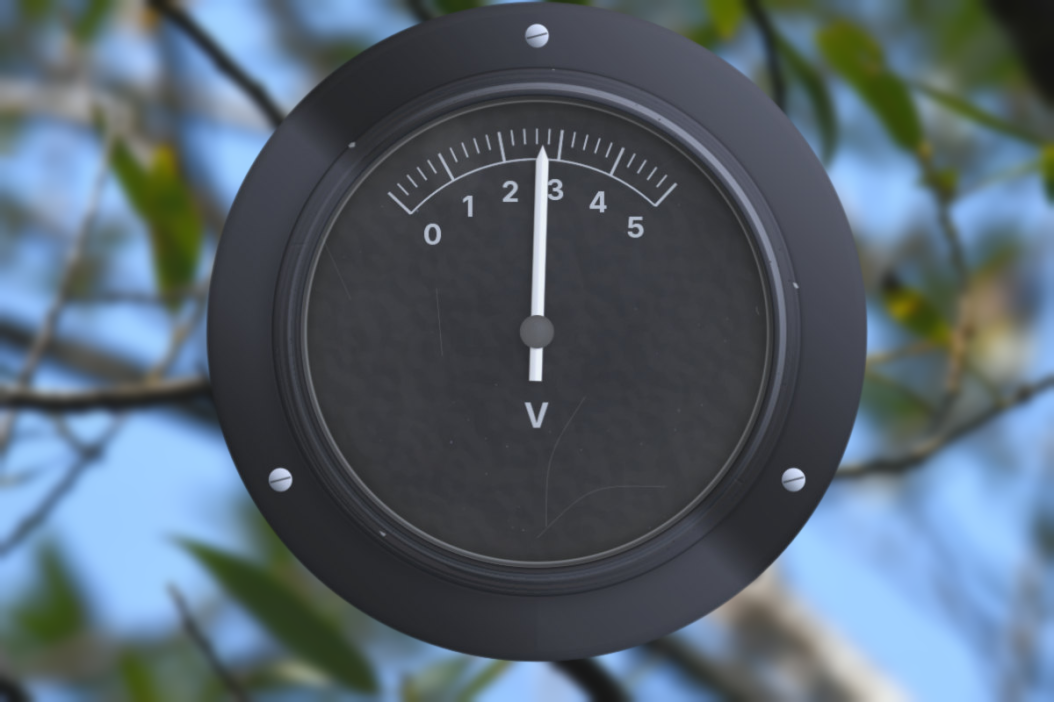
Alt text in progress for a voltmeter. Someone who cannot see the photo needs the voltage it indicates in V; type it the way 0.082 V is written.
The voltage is 2.7 V
